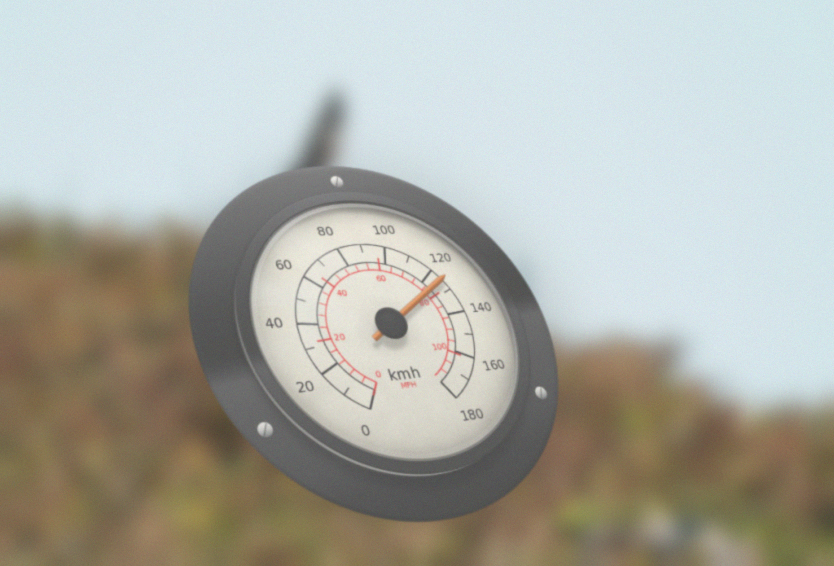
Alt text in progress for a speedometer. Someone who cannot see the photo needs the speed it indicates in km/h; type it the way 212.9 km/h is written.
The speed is 125 km/h
